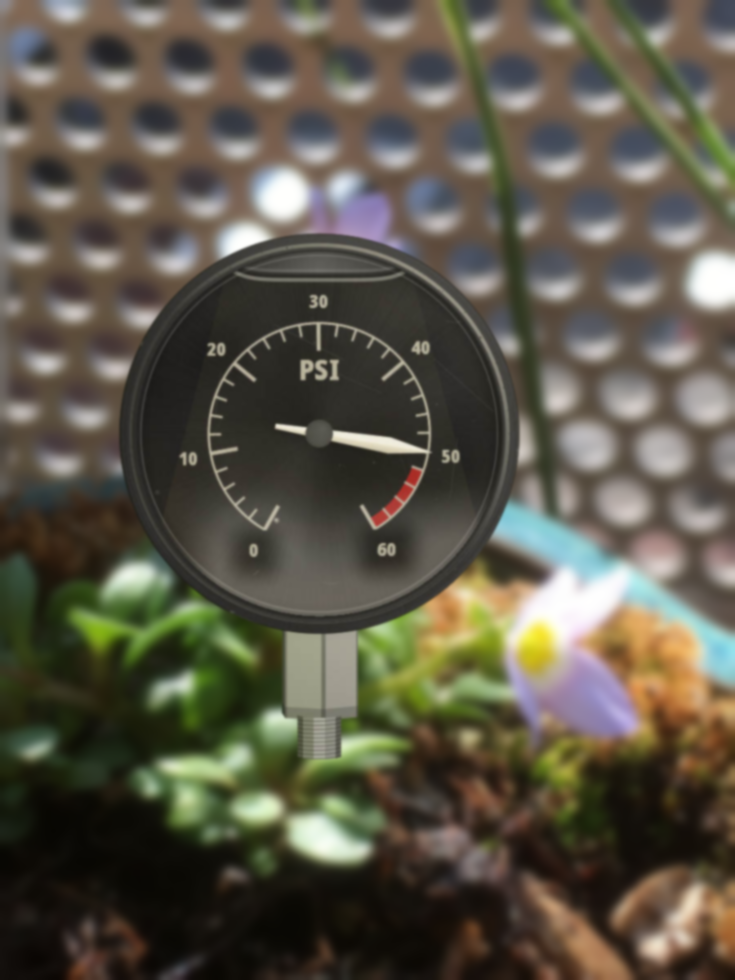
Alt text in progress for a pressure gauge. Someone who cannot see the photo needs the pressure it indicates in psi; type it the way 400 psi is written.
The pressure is 50 psi
